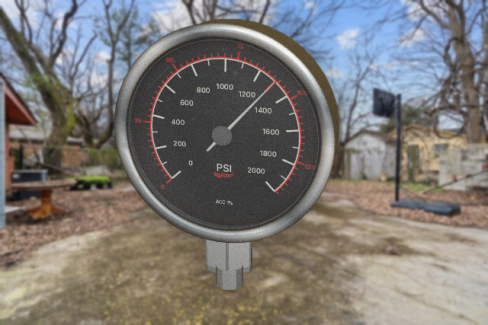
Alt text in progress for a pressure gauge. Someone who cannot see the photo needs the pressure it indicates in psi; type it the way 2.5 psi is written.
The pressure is 1300 psi
